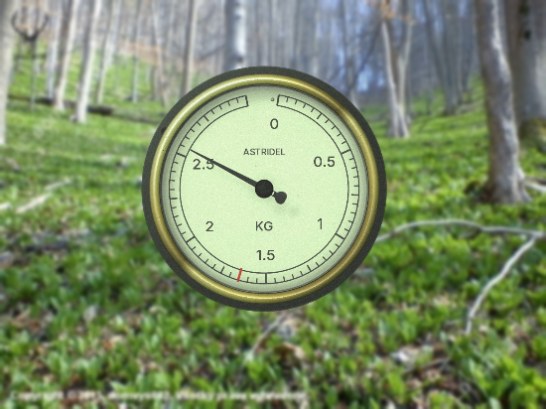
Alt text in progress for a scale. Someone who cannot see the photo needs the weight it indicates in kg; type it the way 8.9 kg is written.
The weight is 2.55 kg
